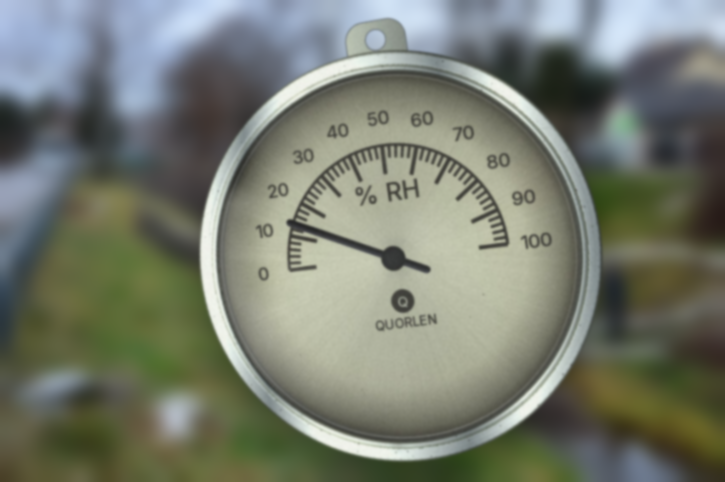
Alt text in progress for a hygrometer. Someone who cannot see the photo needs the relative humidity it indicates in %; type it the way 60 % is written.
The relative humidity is 14 %
